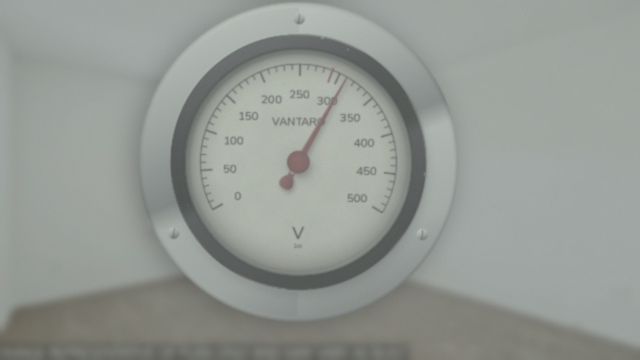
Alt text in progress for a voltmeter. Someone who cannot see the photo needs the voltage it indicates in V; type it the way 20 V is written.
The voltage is 310 V
